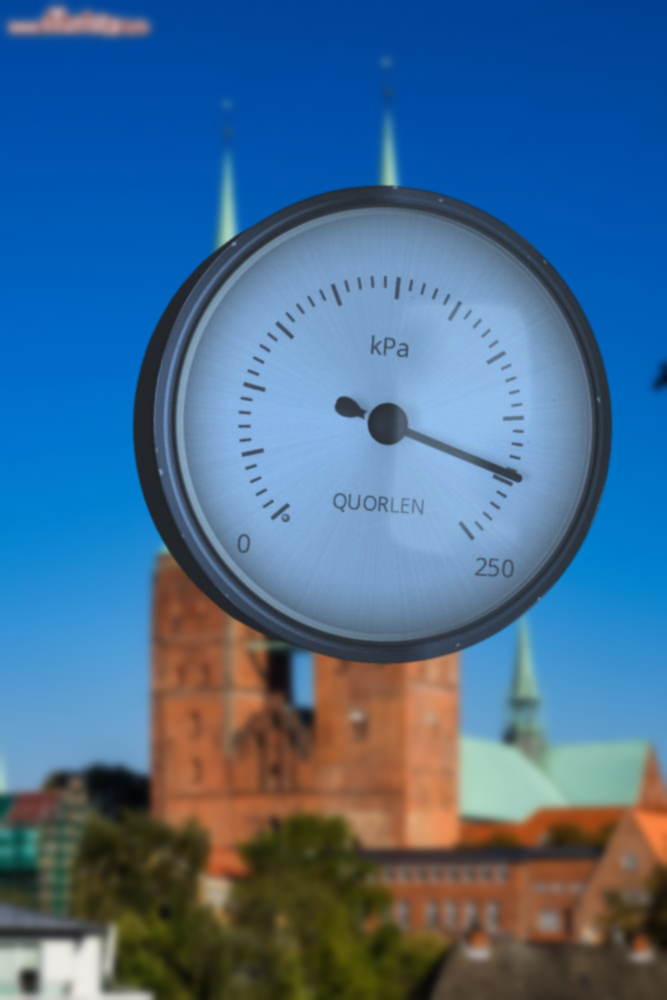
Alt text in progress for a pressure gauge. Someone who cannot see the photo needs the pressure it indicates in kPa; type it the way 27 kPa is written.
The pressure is 222.5 kPa
